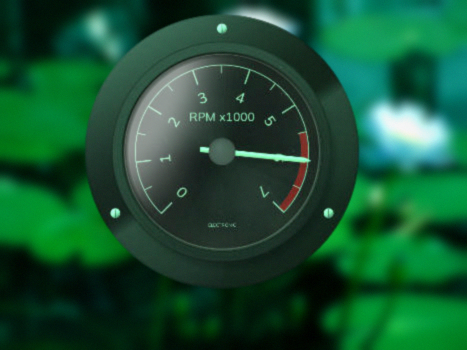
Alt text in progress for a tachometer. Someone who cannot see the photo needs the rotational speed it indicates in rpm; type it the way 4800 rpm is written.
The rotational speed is 6000 rpm
